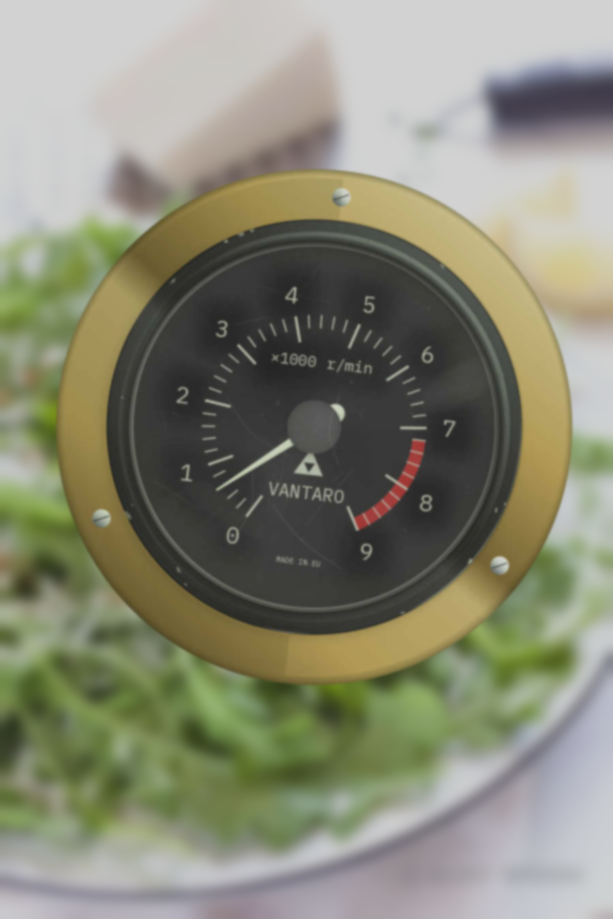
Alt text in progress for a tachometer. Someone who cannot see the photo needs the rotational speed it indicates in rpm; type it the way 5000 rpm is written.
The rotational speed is 600 rpm
